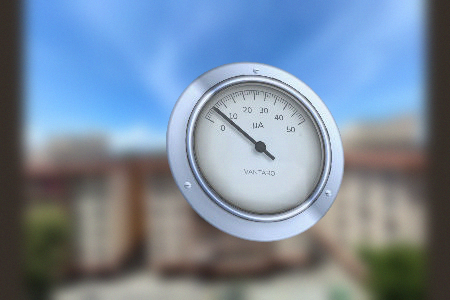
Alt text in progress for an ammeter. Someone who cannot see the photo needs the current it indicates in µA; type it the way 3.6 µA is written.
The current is 5 µA
